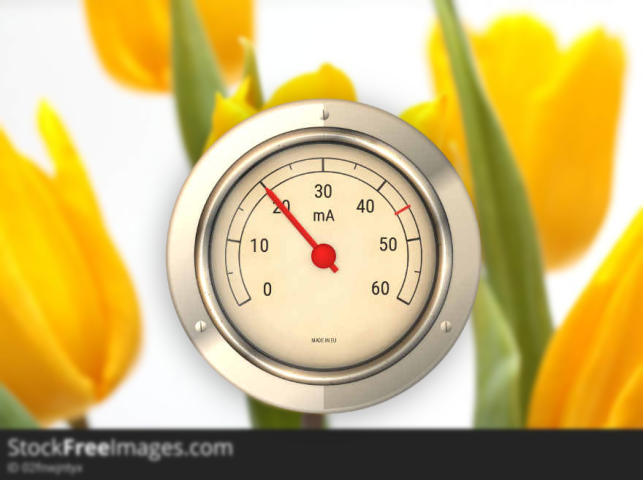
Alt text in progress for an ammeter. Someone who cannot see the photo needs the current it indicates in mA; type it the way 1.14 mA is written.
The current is 20 mA
